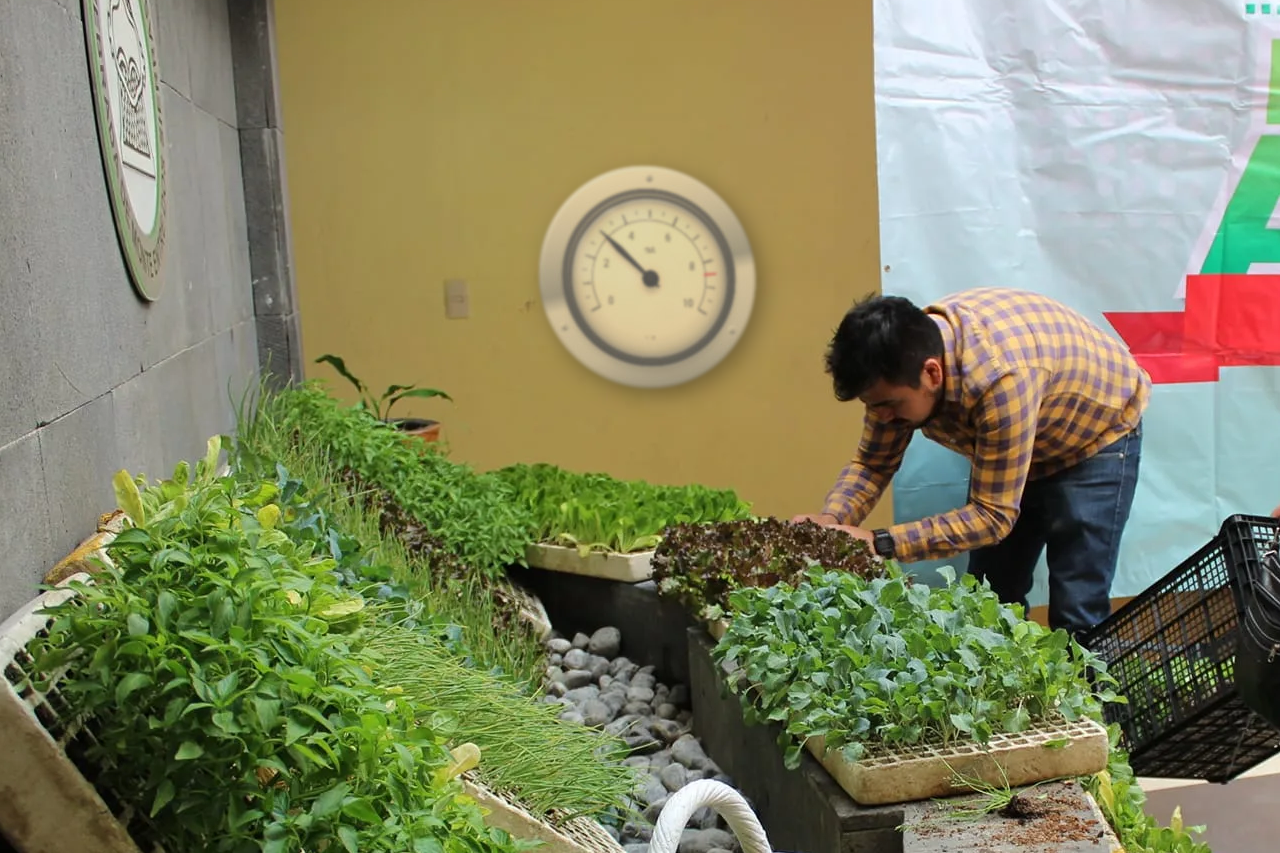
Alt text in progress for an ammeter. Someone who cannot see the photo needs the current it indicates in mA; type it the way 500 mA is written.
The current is 3 mA
